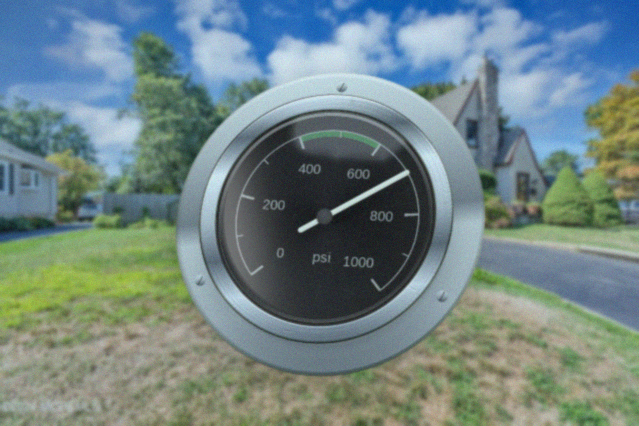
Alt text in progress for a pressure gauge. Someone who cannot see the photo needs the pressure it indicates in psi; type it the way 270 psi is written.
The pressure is 700 psi
